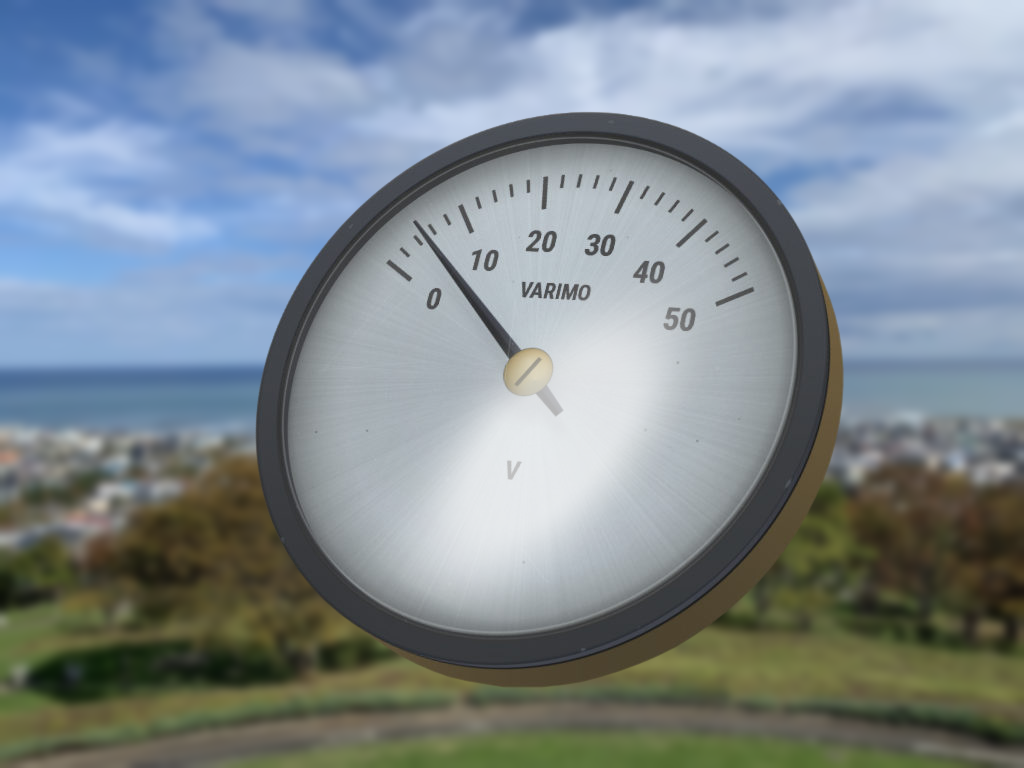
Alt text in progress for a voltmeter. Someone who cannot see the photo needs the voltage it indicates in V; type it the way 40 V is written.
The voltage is 5 V
